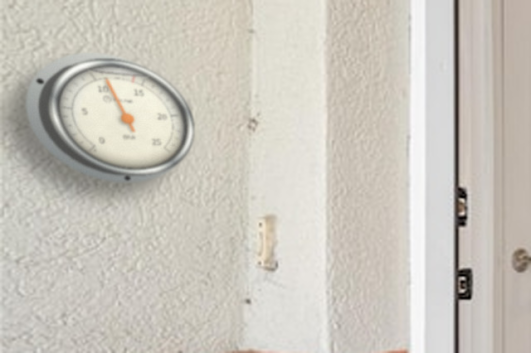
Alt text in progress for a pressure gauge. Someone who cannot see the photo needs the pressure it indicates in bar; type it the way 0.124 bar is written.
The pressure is 11 bar
